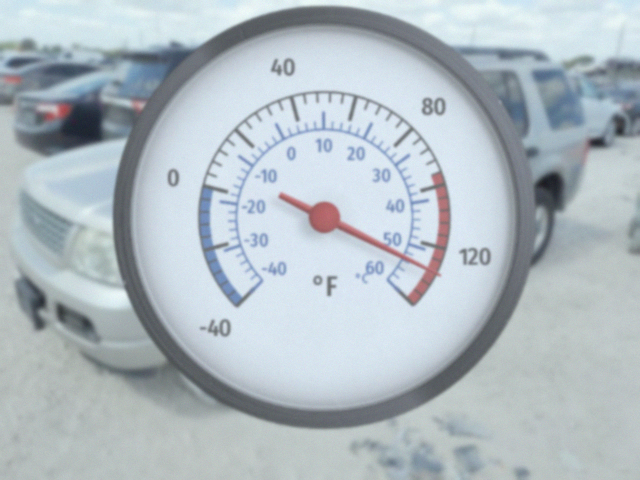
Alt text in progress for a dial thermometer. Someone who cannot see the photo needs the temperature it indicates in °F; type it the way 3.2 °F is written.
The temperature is 128 °F
